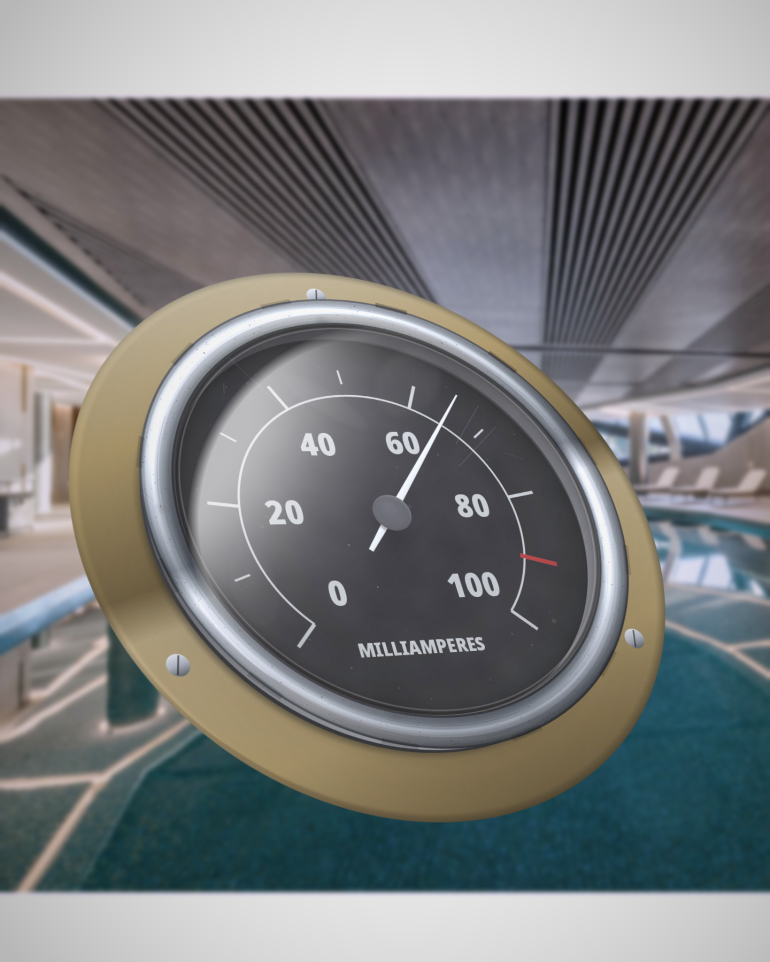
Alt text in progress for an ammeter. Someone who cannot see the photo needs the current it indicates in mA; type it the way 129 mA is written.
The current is 65 mA
